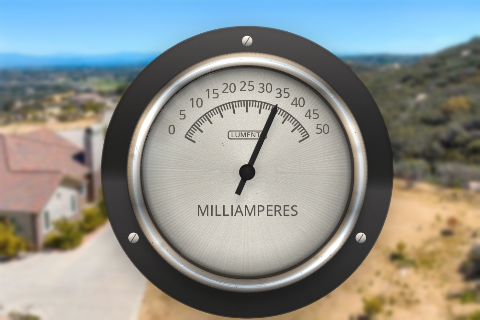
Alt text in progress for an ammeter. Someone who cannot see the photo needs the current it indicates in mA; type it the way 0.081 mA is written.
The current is 35 mA
